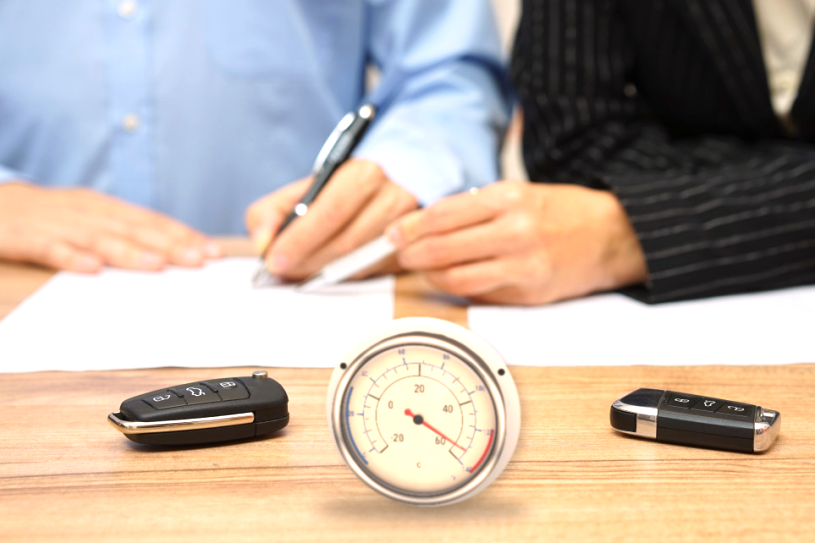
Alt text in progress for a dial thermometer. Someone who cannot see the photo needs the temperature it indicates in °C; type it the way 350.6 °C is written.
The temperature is 56 °C
